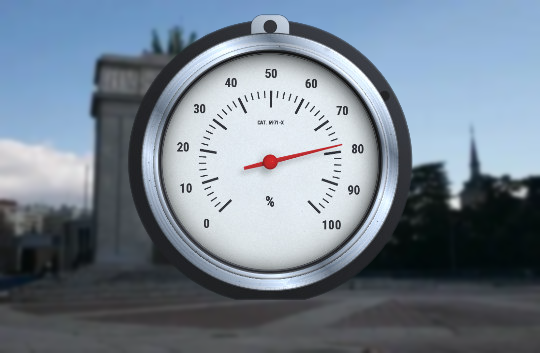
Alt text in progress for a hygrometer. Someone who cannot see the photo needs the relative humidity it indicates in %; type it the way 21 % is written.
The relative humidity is 78 %
